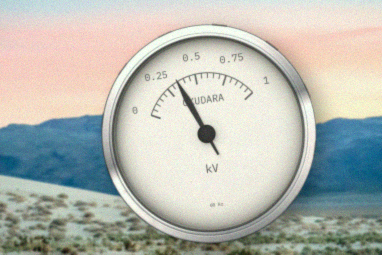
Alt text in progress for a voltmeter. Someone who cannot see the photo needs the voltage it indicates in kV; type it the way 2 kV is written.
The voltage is 0.35 kV
